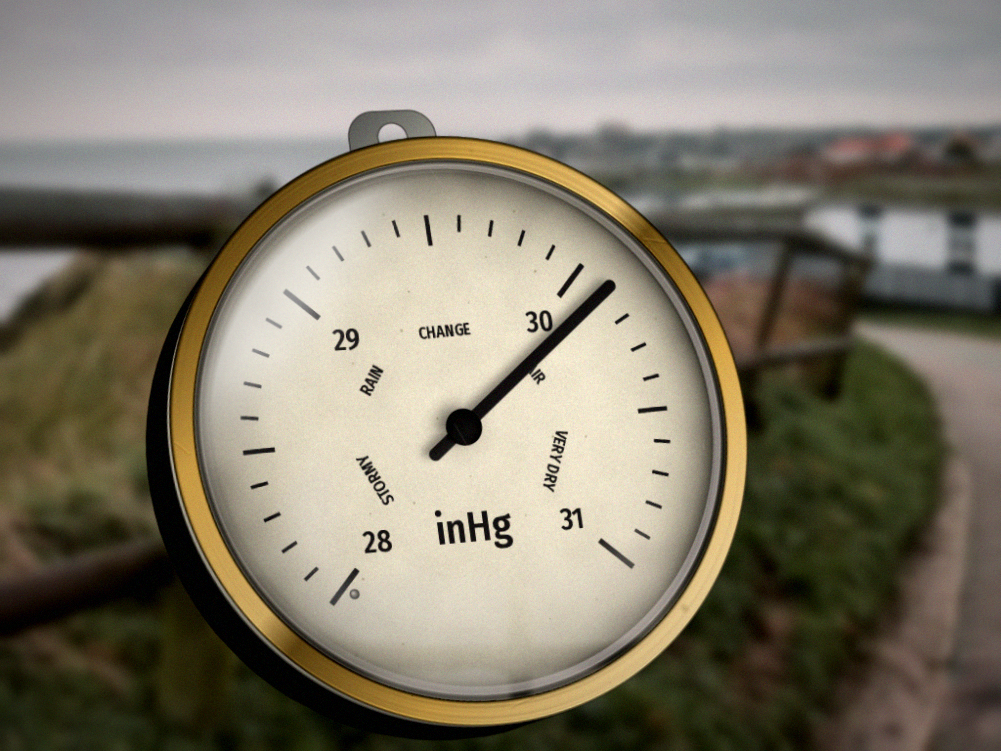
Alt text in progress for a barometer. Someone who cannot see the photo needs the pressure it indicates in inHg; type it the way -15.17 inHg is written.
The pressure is 30.1 inHg
